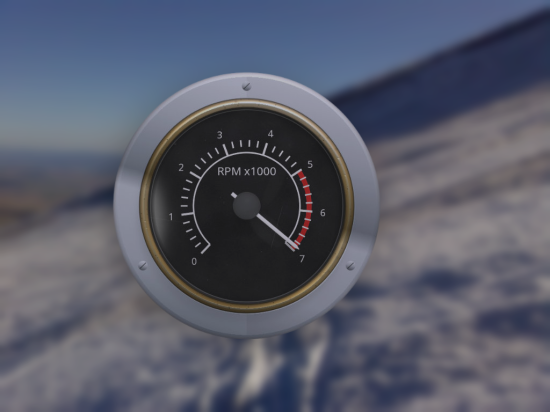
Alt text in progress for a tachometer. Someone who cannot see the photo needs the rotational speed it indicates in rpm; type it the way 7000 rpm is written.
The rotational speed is 6900 rpm
